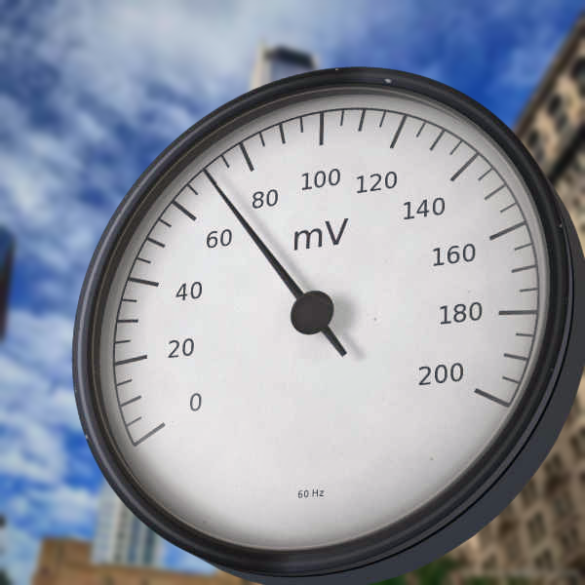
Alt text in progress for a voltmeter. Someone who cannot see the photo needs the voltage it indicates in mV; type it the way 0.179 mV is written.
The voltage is 70 mV
